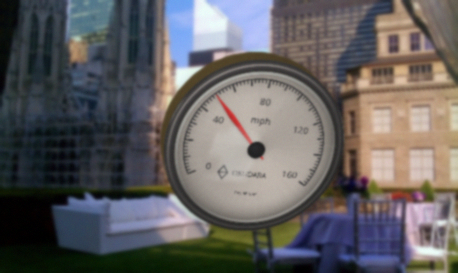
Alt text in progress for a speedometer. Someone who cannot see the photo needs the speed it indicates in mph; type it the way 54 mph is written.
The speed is 50 mph
